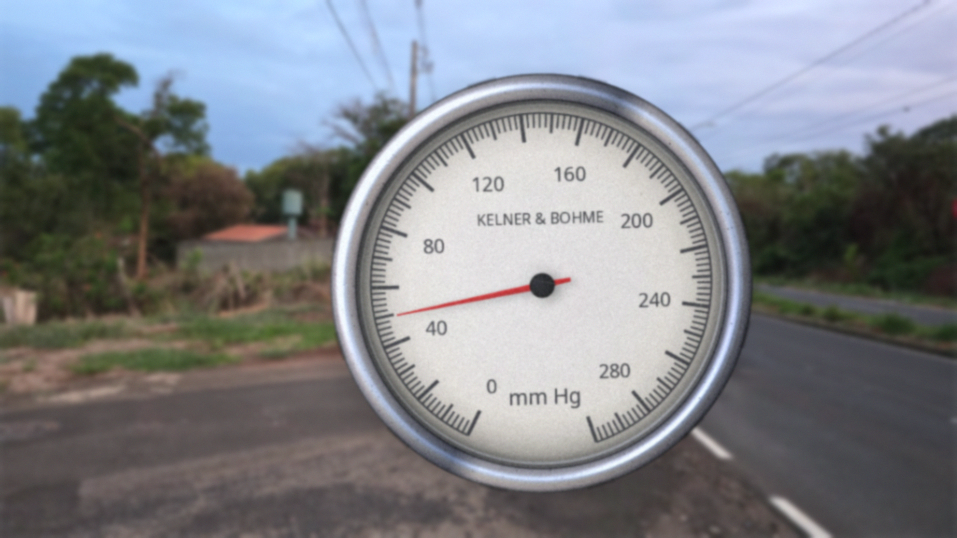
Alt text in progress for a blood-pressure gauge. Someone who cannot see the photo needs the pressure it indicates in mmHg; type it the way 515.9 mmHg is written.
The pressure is 50 mmHg
